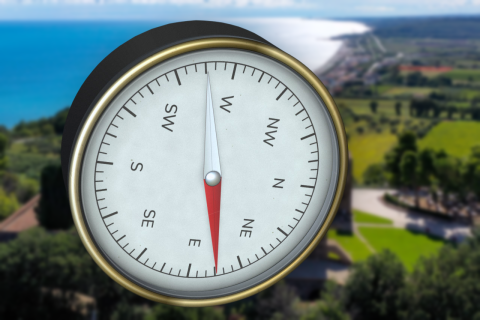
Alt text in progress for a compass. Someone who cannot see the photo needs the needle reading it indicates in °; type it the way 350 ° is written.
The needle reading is 75 °
